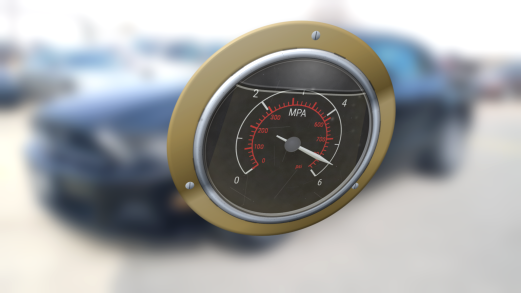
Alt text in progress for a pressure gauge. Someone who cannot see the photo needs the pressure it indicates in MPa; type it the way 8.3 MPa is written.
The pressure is 5.5 MPa
